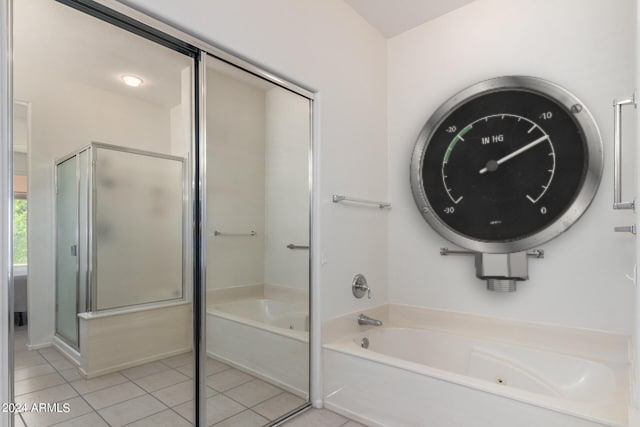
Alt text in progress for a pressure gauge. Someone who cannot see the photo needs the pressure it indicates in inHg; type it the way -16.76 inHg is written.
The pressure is -8 inHg
